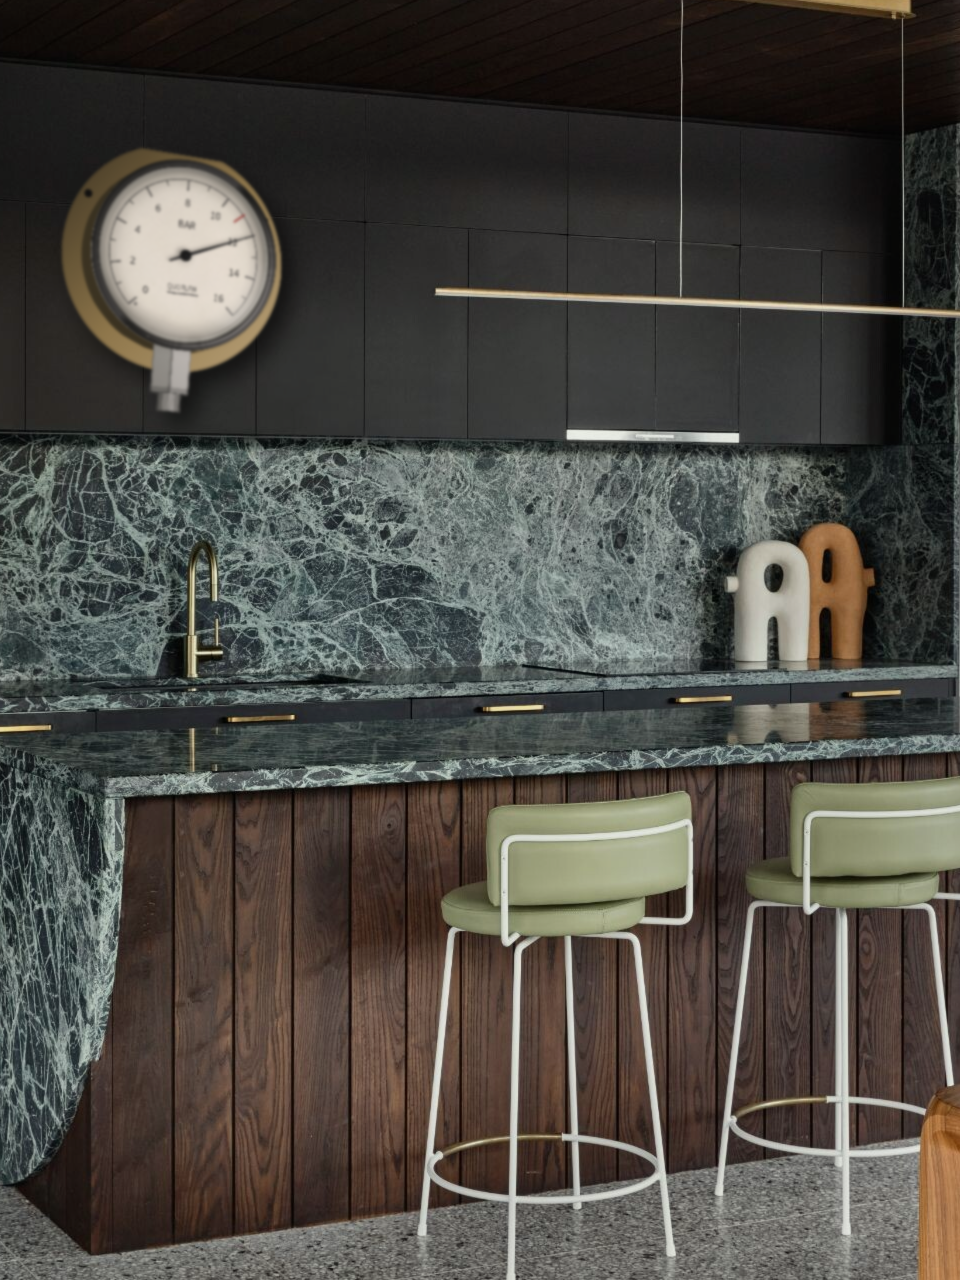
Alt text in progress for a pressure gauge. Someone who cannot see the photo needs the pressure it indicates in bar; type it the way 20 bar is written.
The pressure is 12 bar
